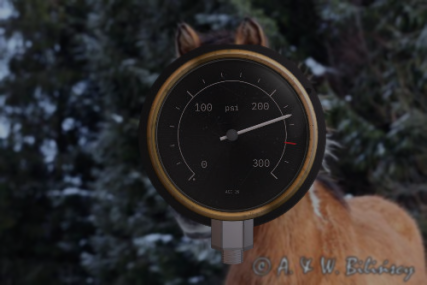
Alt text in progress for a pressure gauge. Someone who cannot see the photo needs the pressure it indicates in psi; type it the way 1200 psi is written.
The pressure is 230 psi
